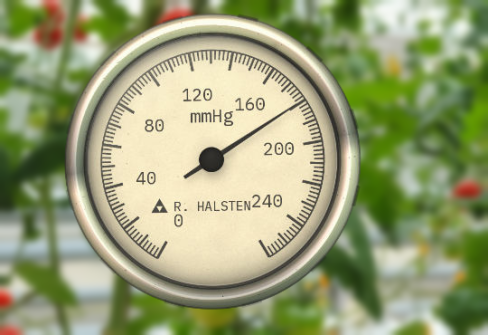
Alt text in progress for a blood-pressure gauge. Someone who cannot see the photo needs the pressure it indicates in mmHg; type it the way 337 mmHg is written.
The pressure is 180 mmHg
